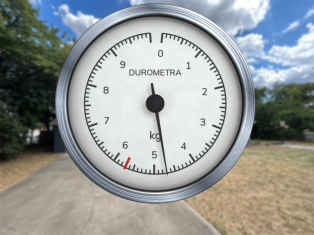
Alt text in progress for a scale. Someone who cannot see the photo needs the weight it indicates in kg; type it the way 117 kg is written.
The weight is 4.7 kg
